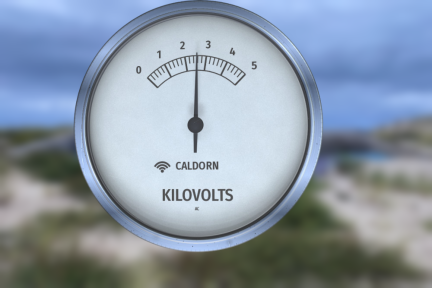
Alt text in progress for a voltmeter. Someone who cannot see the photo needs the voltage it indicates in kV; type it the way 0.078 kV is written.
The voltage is 2.6 kV
